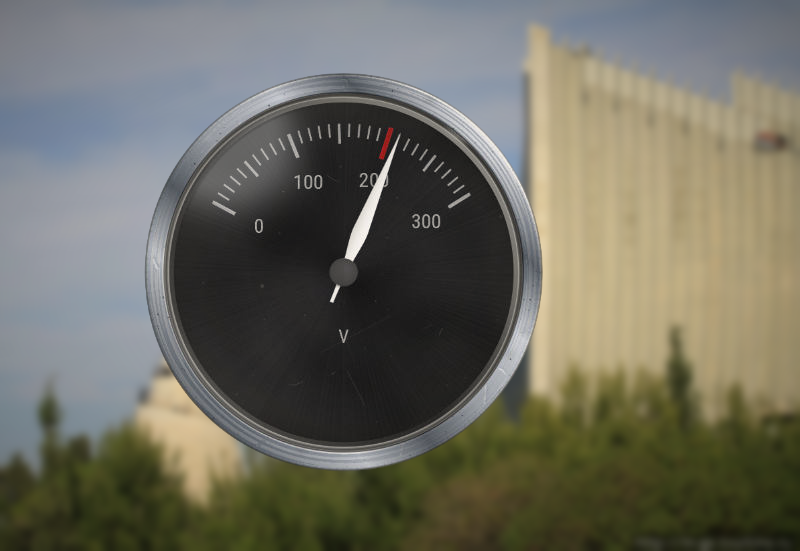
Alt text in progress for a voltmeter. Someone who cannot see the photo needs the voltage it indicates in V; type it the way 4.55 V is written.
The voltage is 210 V
